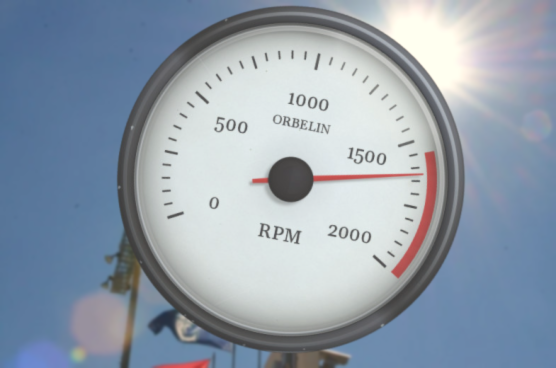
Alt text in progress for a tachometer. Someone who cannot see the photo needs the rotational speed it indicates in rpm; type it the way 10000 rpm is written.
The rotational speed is 1625 rpm
